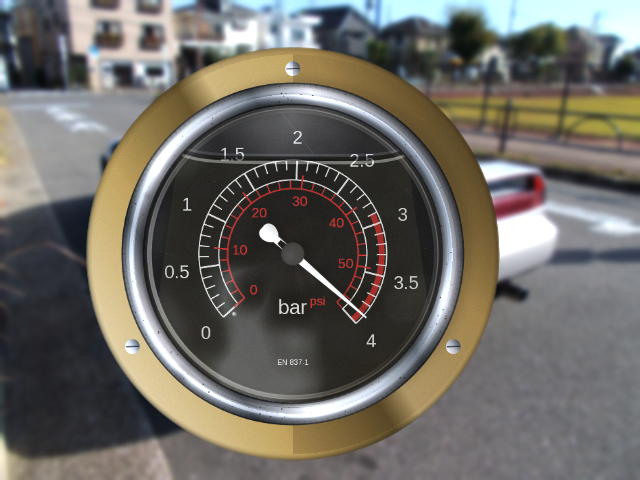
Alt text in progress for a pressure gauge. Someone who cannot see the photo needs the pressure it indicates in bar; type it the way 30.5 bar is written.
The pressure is 3.9 bar
